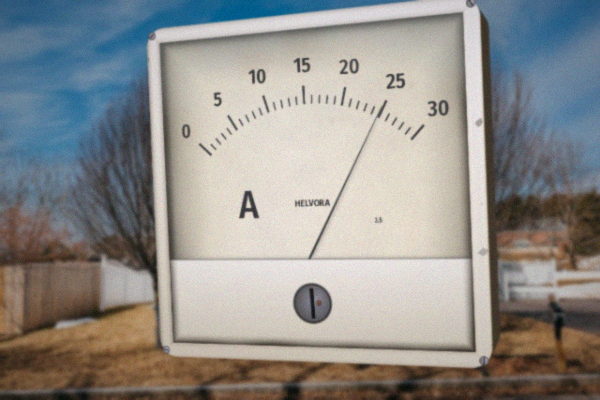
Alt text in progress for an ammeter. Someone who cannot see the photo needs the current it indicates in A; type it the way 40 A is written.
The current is 25 A
